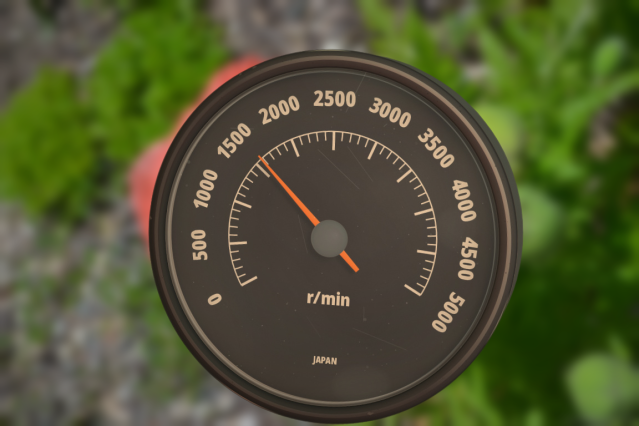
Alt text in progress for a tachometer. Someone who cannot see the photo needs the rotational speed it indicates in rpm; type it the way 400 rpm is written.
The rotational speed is 1600 rpm
